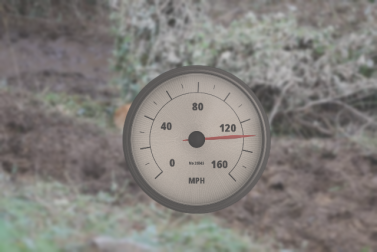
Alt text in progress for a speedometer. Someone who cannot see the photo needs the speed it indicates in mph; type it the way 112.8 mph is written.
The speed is 130 mph
